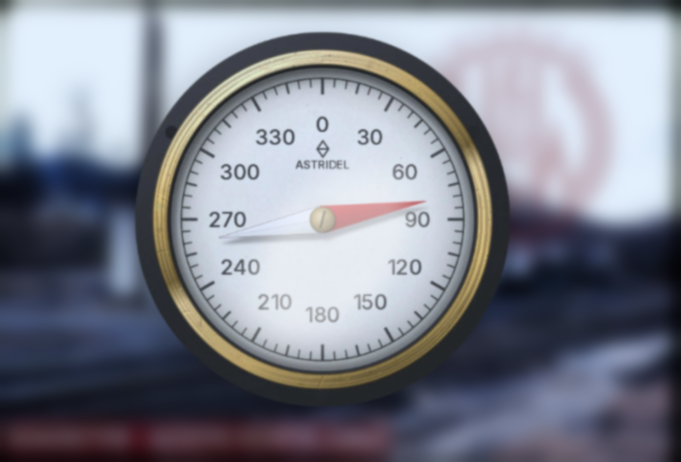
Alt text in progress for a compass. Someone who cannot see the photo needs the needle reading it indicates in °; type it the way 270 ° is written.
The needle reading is 80 °
